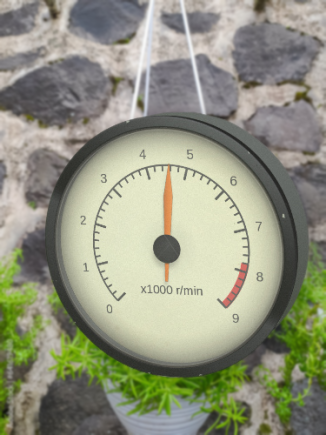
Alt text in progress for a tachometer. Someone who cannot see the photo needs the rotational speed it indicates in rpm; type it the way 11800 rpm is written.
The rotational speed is 4600 rpm
